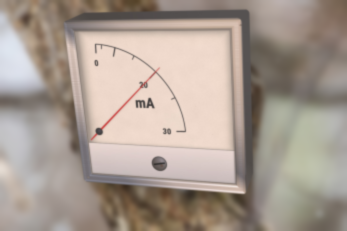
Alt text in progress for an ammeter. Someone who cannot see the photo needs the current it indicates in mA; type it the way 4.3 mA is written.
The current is 20 mA
